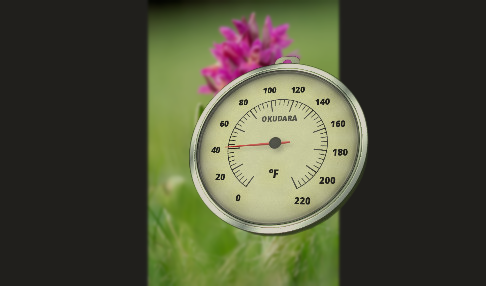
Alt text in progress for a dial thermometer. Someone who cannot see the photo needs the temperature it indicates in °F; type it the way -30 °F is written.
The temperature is 40 °F
